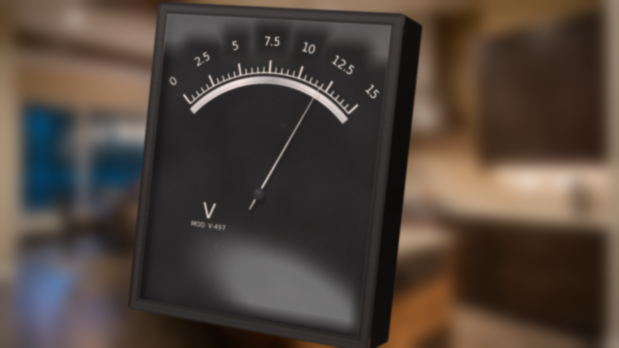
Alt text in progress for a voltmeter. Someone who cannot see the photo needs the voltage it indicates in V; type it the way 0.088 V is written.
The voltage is 12 V
